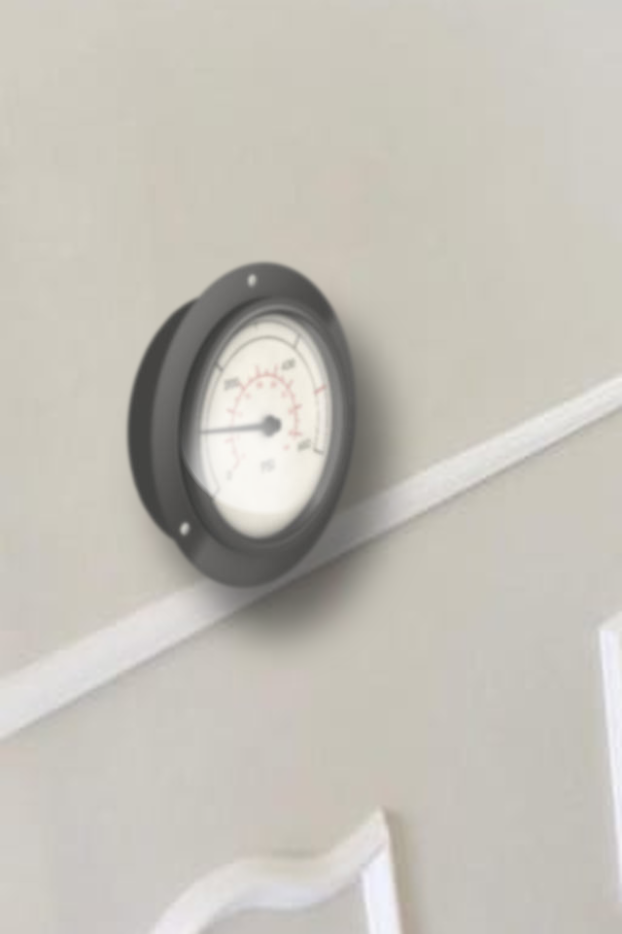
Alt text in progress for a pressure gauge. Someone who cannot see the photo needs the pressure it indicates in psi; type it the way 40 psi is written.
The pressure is 100 psi
